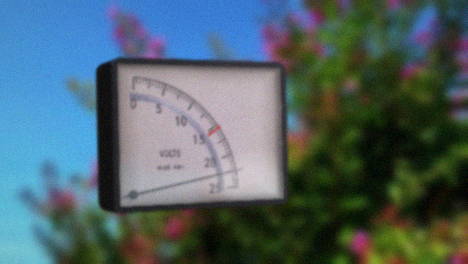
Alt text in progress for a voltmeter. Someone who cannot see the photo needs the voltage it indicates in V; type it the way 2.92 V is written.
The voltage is 22.5 V
